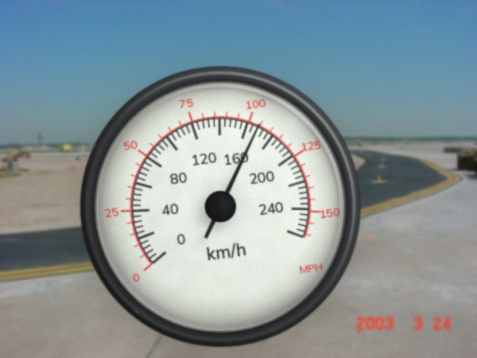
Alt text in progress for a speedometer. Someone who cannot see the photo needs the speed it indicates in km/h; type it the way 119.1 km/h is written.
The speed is 168 km/h
